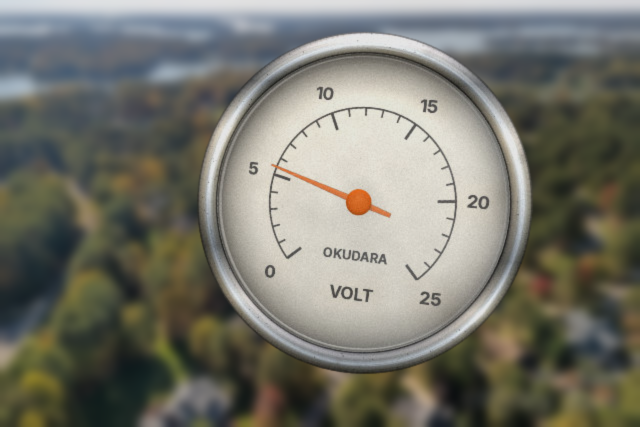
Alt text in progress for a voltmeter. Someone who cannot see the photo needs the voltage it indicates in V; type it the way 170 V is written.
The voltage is 5.5 V
